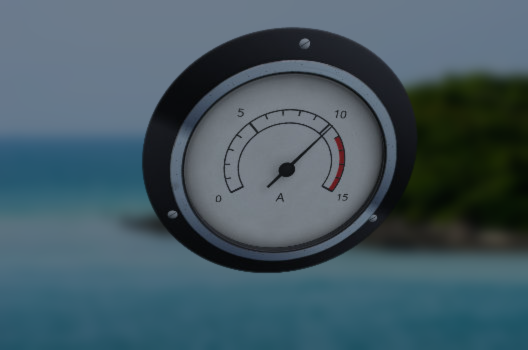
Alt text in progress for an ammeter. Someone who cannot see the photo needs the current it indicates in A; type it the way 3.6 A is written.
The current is 10 A
